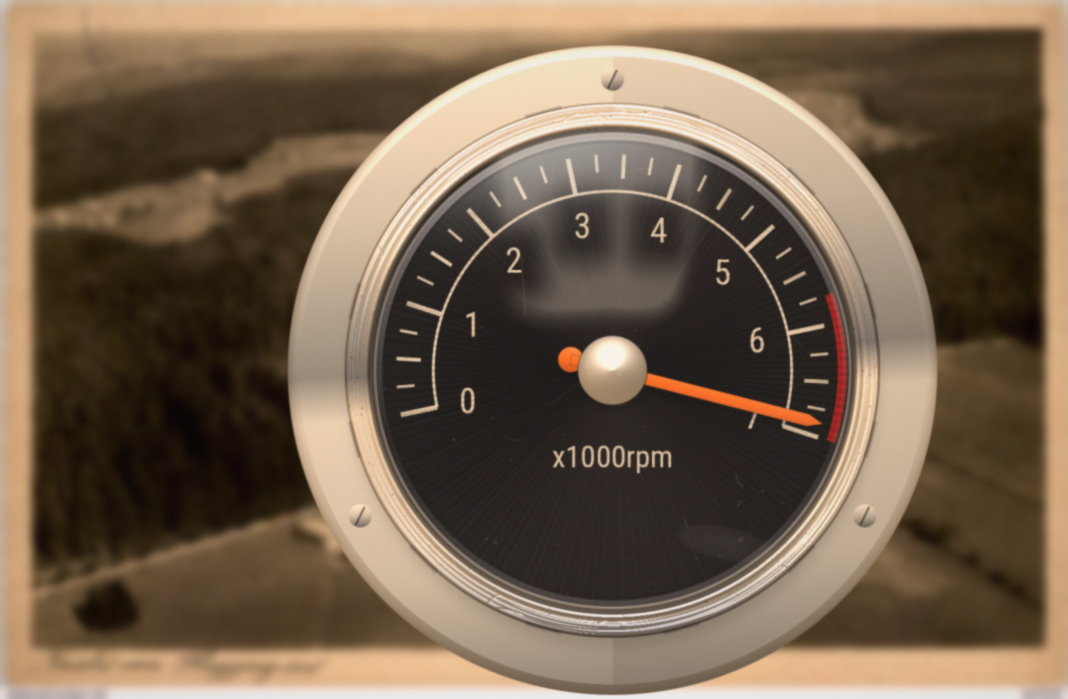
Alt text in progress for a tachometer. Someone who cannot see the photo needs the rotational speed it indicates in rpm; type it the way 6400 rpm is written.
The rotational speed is 6875 rpm
